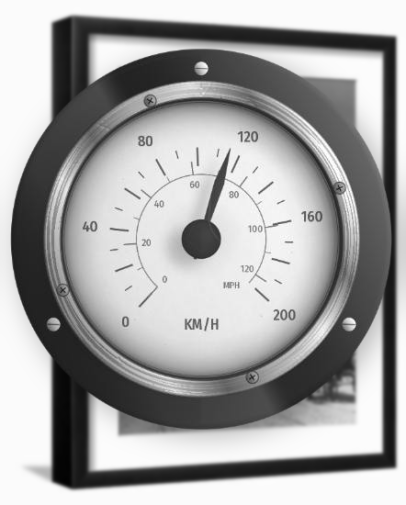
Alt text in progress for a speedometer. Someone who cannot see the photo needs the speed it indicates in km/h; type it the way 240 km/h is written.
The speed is 115 km/h
